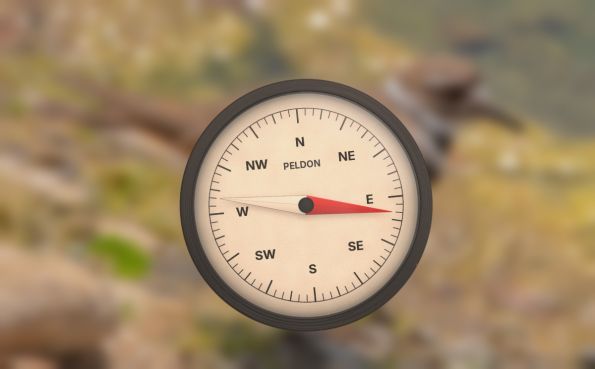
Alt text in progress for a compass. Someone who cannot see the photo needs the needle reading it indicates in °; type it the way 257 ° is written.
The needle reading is 100 °
